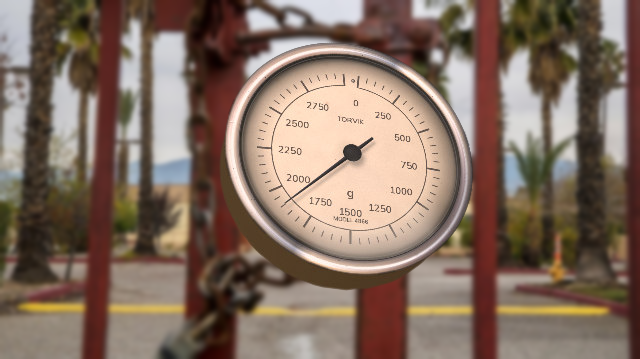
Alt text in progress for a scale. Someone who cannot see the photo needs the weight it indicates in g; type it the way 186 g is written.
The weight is 1900 g
